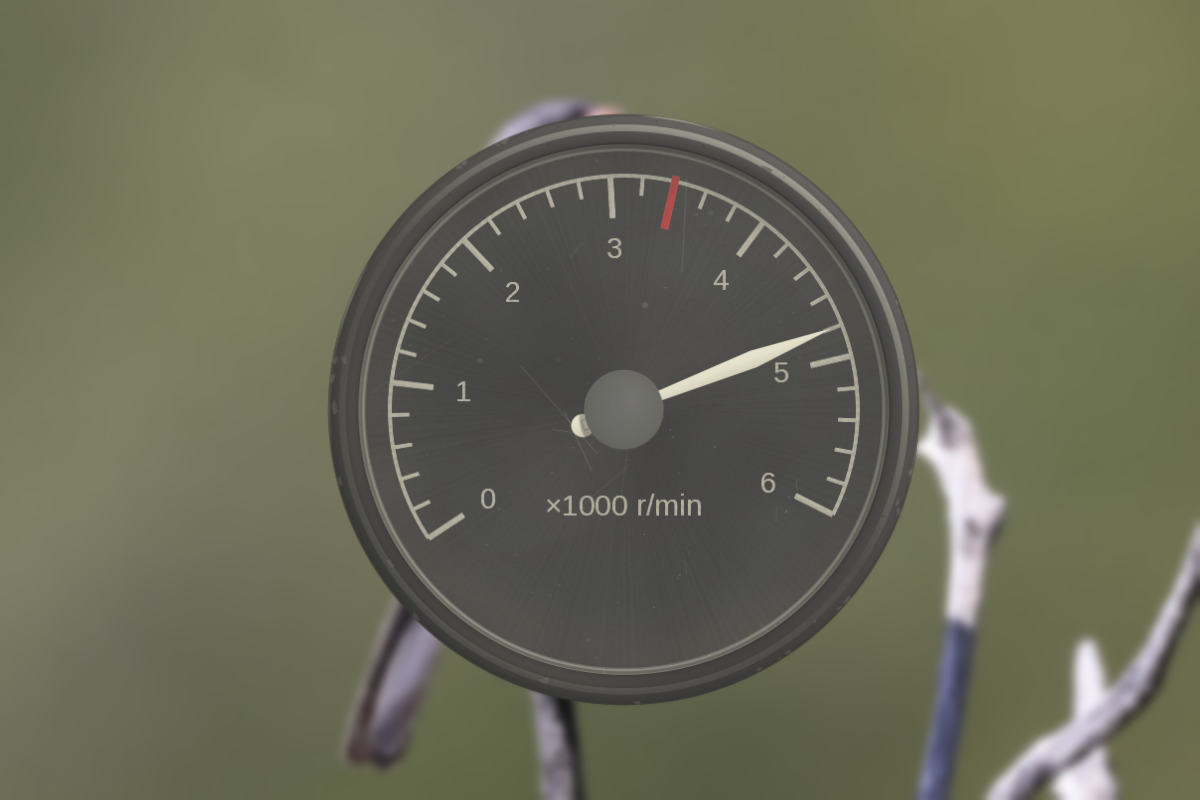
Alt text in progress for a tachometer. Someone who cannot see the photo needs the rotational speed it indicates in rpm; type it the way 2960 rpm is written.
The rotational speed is 4800 rpm
